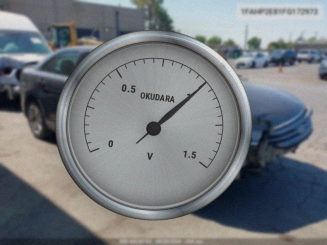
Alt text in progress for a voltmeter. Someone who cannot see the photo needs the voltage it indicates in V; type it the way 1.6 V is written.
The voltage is 1 V
